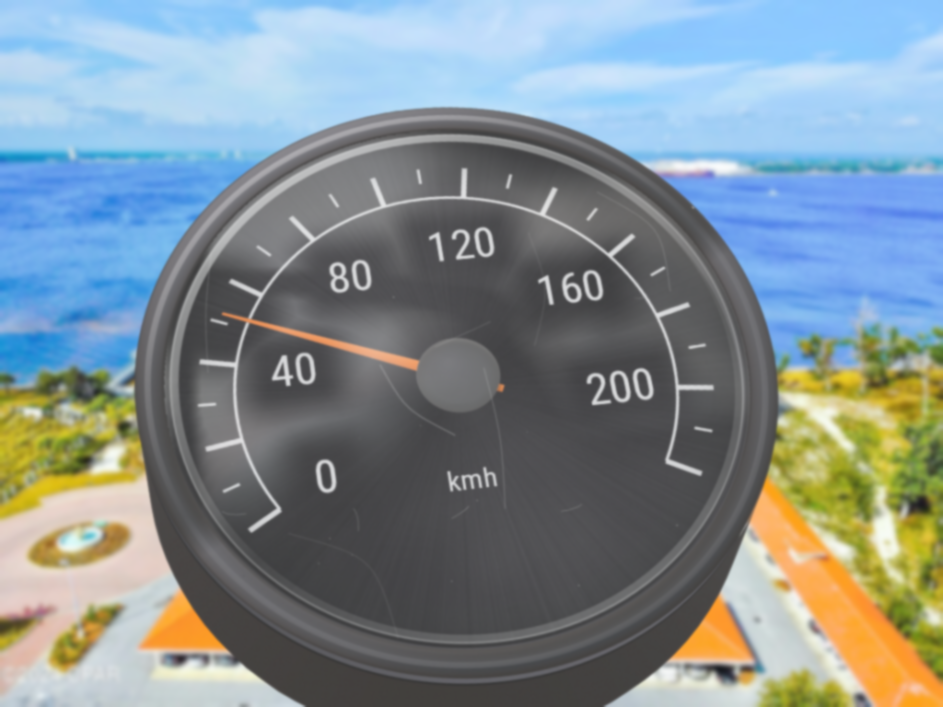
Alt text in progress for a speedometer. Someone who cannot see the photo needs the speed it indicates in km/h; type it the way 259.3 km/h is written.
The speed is 50 km/h
